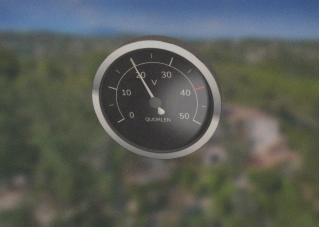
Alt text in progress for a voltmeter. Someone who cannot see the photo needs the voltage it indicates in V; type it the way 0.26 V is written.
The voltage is 20 V
